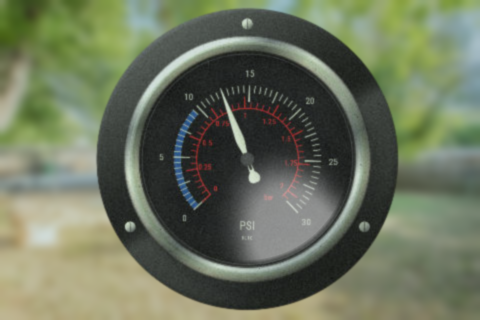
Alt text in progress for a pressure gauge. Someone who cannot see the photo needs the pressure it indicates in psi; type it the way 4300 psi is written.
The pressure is 12.5 psi
